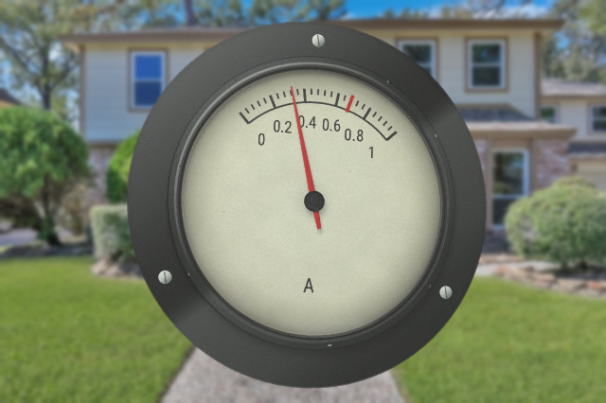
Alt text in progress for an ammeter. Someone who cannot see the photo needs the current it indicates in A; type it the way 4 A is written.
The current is 0.32 A
